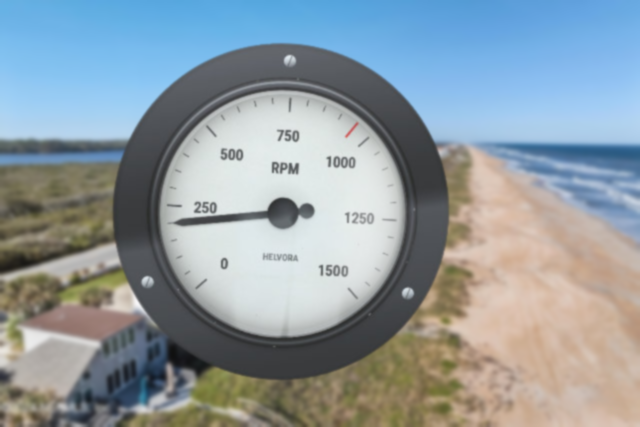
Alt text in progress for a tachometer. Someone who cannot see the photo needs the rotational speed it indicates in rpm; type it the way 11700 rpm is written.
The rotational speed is 200 rpm
